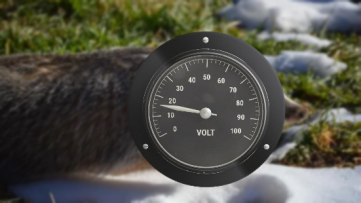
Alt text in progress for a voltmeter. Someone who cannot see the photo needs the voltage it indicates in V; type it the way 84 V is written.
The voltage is 16 V
